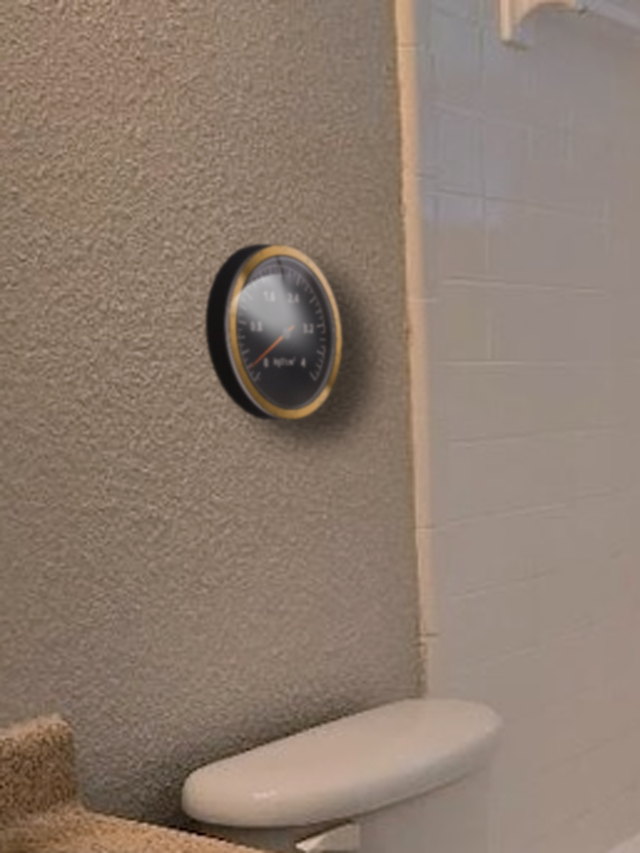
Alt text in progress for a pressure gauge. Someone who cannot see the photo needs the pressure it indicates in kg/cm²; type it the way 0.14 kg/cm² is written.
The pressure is 0.2 kg/cm²
